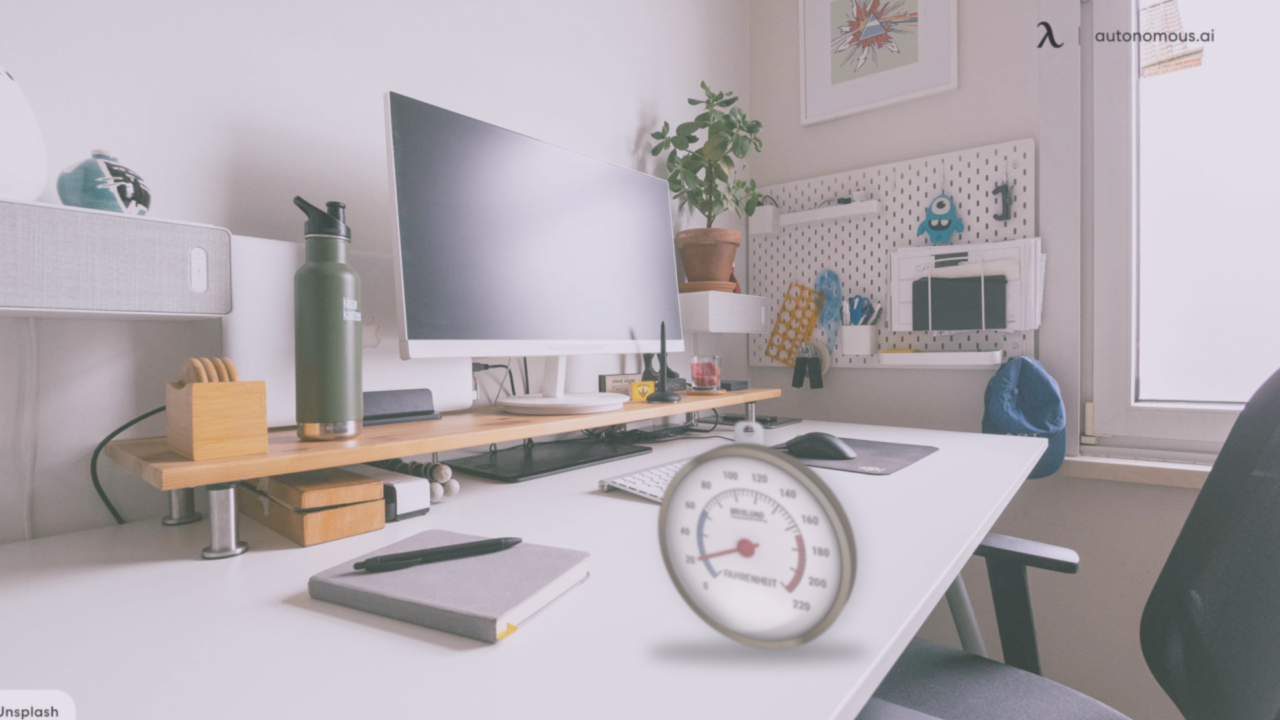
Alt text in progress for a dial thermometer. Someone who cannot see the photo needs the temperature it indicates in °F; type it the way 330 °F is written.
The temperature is 20 °F
